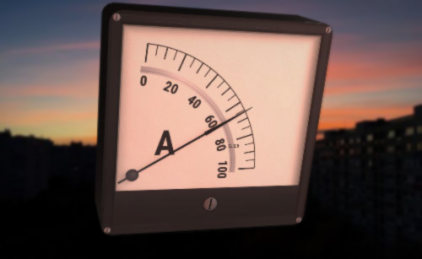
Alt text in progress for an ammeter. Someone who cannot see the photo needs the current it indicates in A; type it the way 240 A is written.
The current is 65 A
